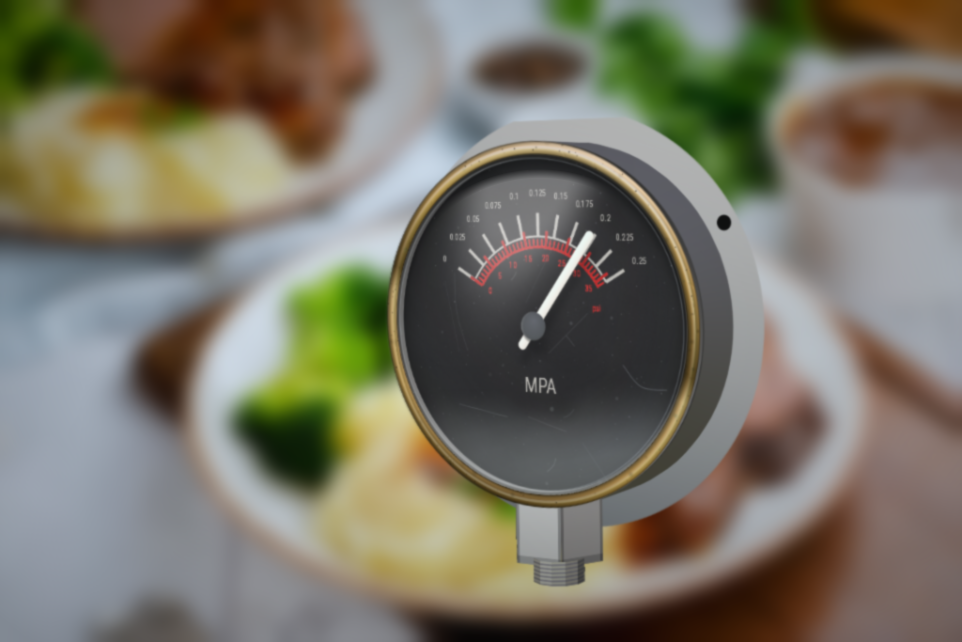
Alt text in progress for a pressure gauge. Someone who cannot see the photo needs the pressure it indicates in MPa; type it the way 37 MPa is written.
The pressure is 0.2 MPa
